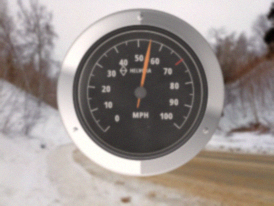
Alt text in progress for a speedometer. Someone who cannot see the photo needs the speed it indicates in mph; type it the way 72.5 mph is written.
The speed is 55 mph
